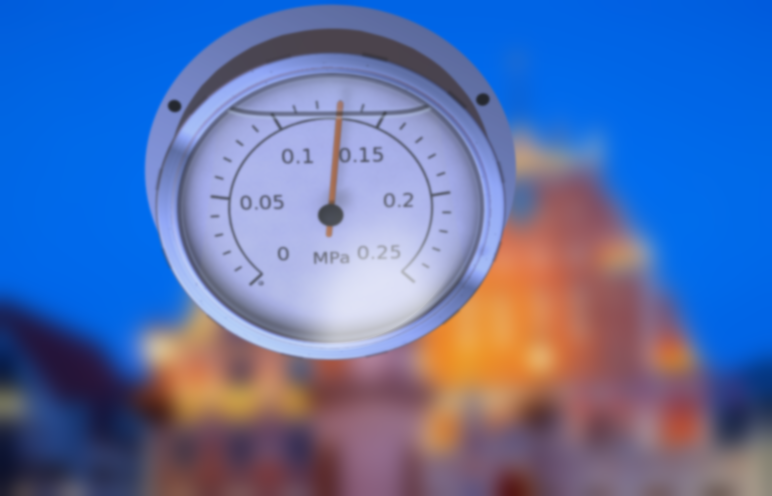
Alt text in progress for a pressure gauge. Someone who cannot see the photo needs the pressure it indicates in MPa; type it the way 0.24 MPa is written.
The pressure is 0.13 MPa
